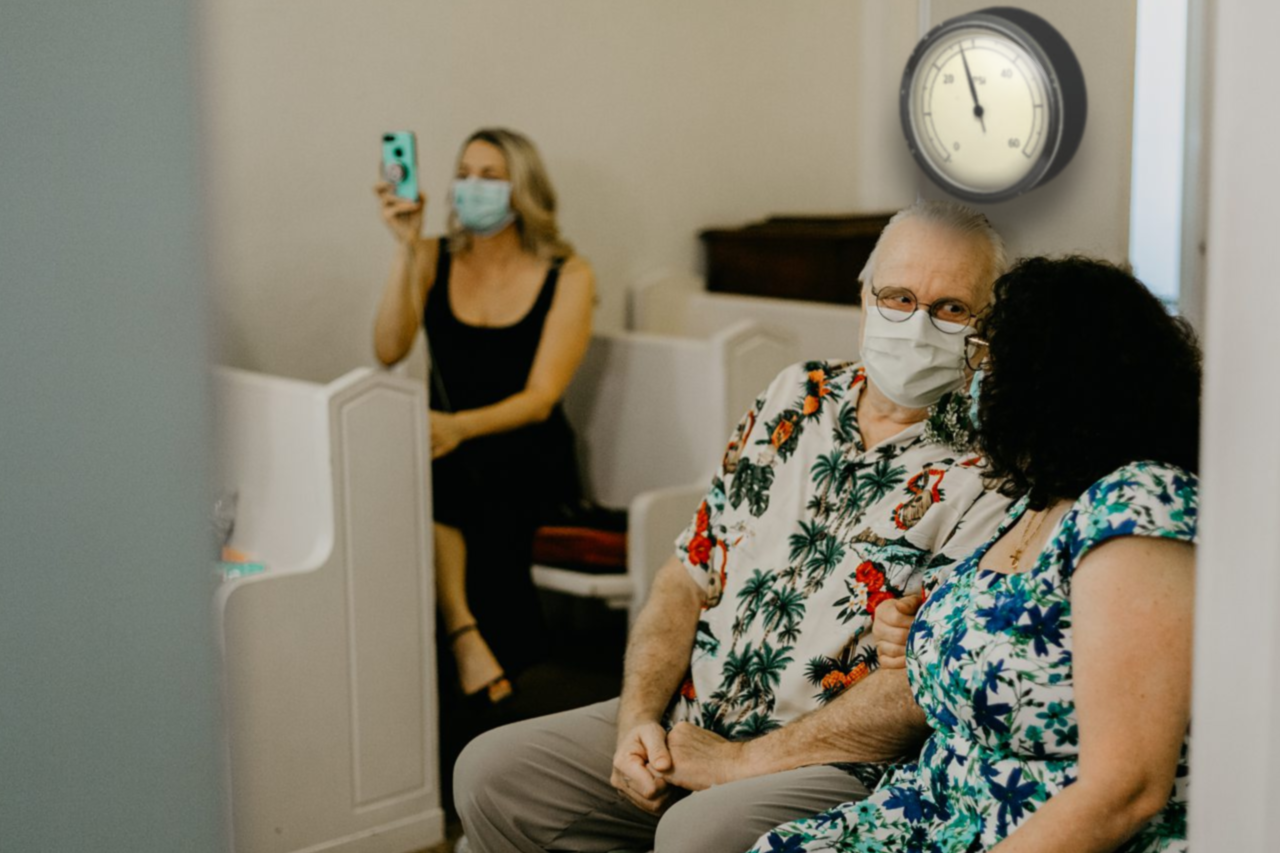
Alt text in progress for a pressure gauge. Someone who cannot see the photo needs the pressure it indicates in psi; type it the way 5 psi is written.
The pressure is 27.5 psi
